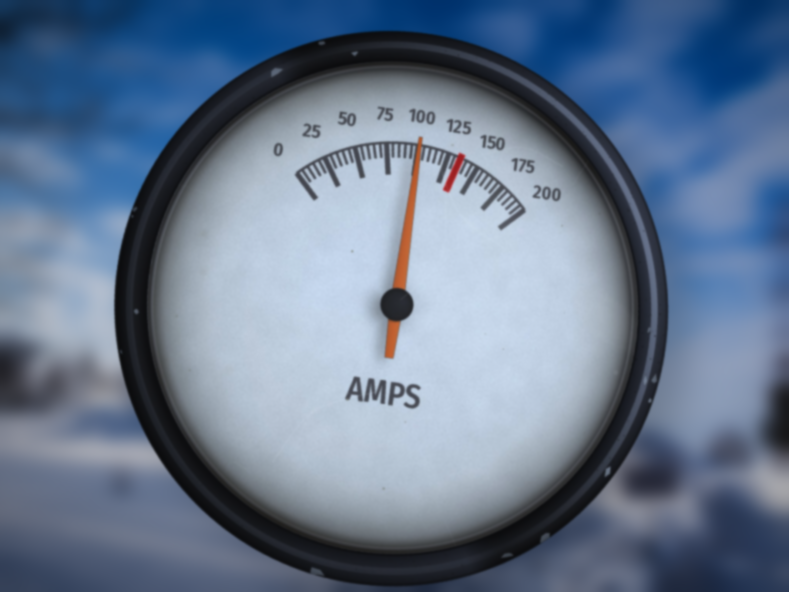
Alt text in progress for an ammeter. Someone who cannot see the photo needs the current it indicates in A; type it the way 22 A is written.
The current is 100 A
